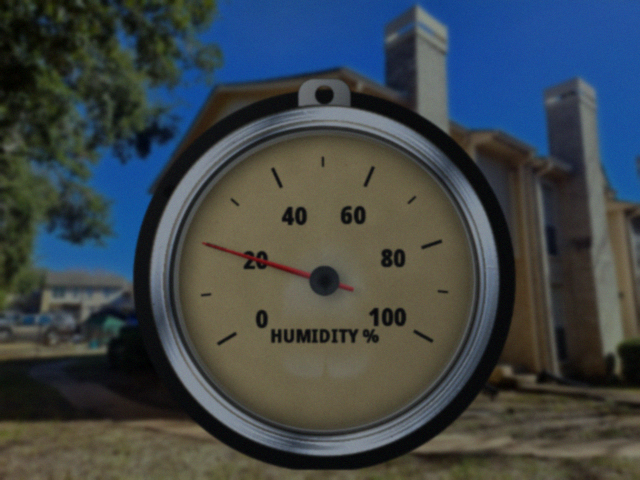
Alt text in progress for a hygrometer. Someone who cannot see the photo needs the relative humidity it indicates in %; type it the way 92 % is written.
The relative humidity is 20 %
